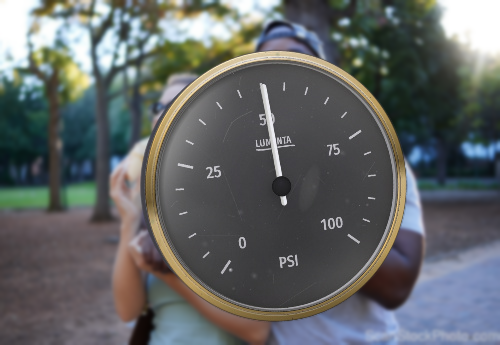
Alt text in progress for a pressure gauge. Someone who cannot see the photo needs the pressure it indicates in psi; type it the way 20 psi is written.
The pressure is 50 psi
